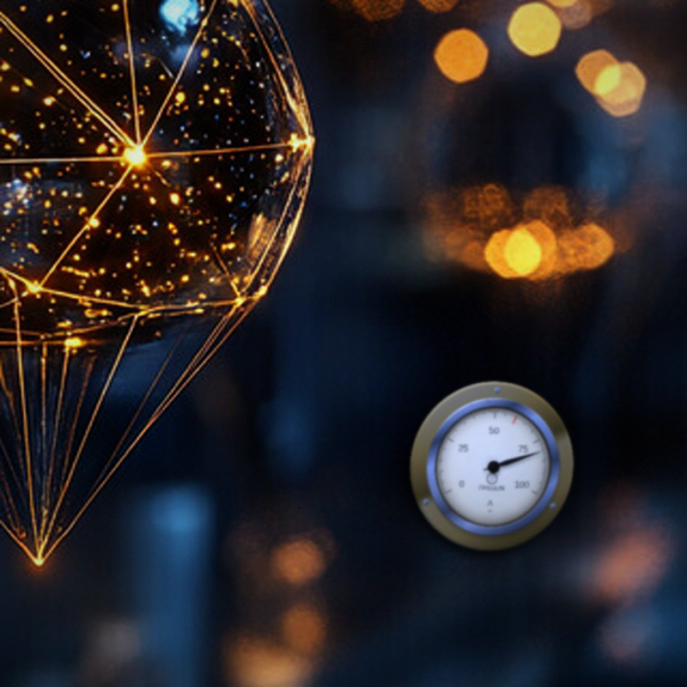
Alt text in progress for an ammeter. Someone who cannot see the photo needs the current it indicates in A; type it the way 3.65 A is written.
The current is 80 A
